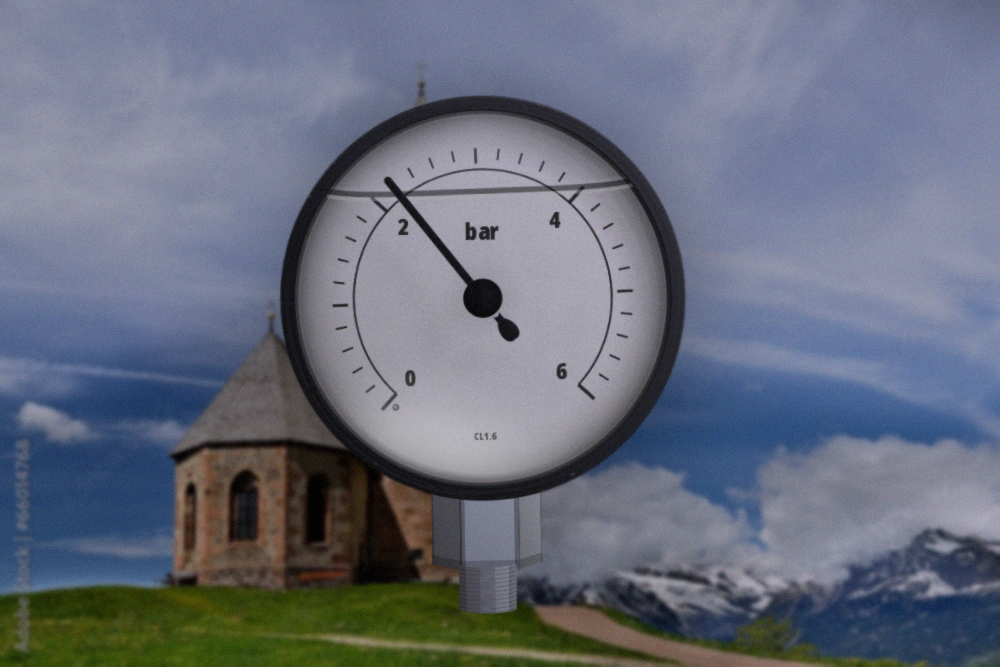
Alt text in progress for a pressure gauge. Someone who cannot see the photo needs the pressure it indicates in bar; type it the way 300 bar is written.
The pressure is 2.2 bar
